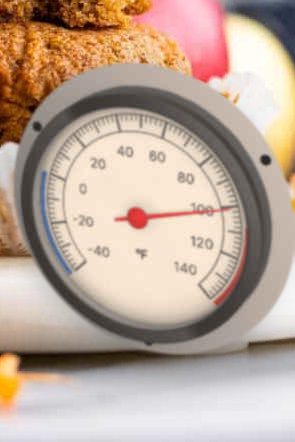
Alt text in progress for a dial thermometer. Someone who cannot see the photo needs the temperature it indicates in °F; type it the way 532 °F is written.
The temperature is 100 °F
